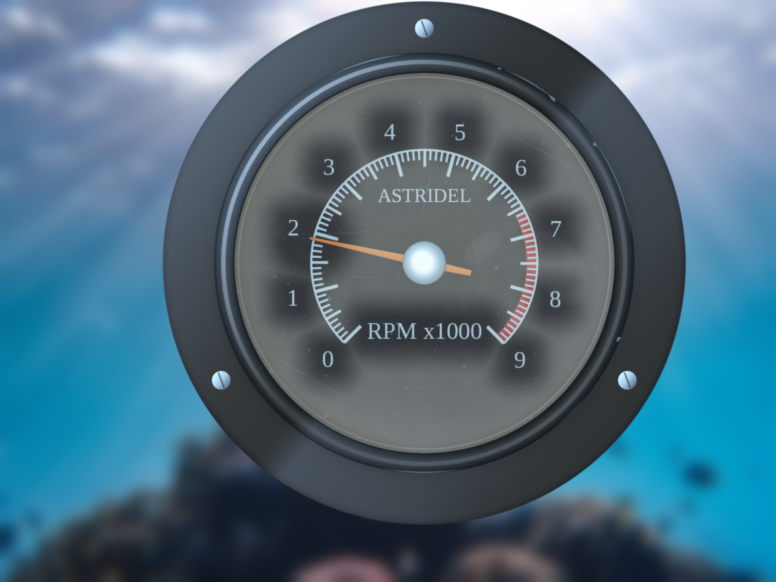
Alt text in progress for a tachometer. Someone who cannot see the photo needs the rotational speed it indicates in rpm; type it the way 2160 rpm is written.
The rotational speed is 1900 rpm
